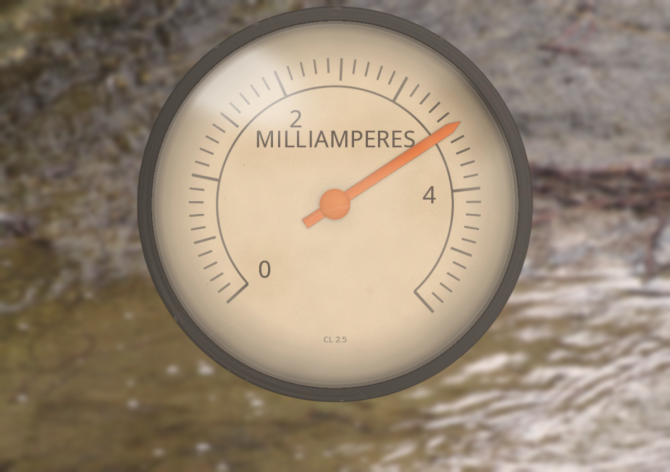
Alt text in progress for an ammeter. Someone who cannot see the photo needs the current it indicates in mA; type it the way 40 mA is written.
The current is 3.5 mA
